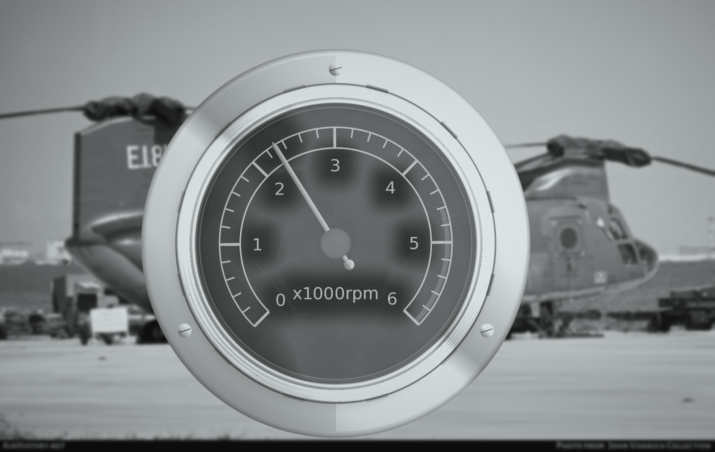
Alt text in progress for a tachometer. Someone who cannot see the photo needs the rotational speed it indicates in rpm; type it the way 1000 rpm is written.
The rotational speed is 2300 rpm
